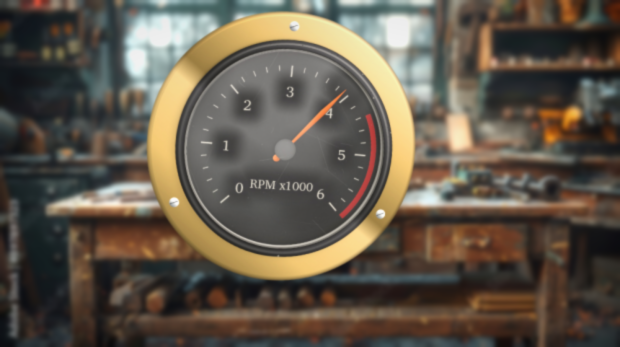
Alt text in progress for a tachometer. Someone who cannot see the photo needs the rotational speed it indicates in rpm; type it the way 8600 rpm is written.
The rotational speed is 3900 rpm
